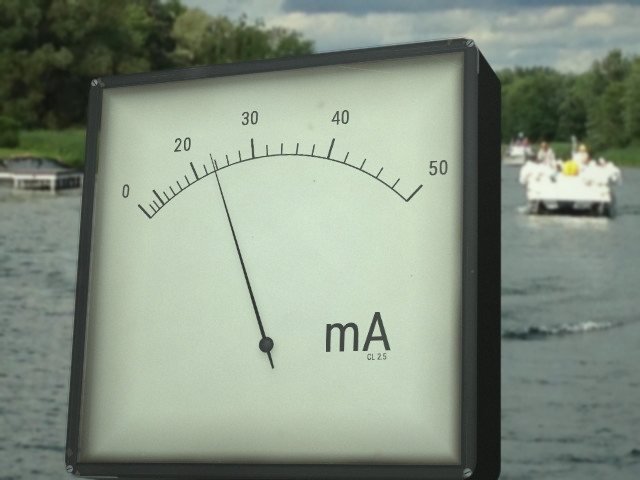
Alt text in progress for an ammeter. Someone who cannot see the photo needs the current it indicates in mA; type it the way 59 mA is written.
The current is 24 mA
